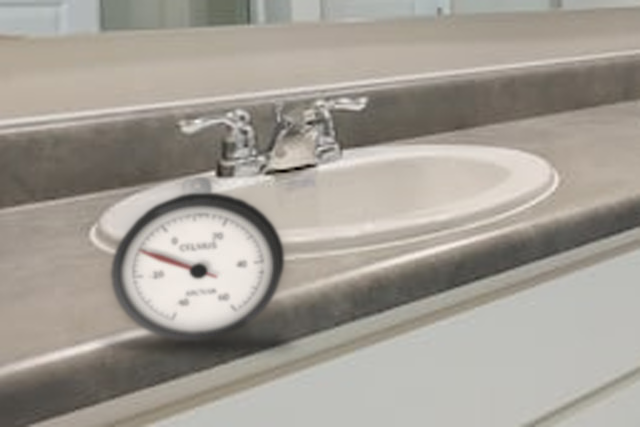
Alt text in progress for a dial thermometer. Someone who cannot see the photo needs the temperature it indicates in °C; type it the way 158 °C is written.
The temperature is -10 °C
